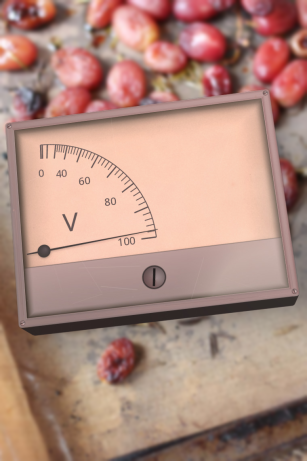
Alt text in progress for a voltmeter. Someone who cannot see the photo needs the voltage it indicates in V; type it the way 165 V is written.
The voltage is 98 V
